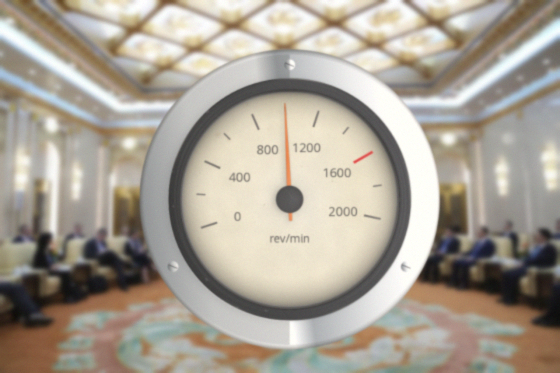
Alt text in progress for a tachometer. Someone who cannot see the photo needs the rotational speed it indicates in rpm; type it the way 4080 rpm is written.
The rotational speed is 1000 rpm
